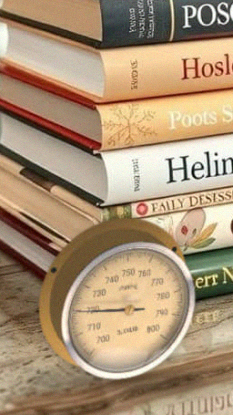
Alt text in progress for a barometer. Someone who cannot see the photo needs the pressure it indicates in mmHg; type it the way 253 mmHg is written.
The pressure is 720 mmHg
